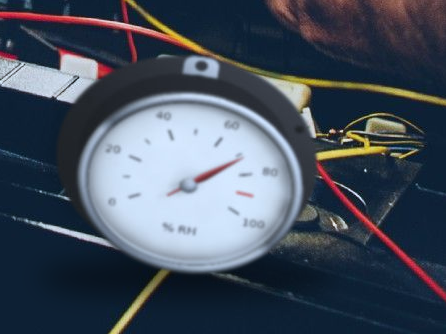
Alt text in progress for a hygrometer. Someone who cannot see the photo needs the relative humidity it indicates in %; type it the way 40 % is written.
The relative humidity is 70 %
